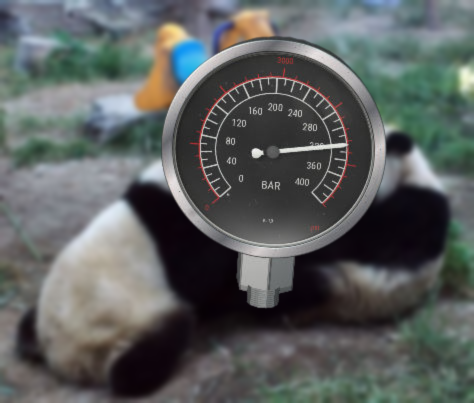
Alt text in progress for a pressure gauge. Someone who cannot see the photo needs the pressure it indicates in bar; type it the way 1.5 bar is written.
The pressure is 320 bar
